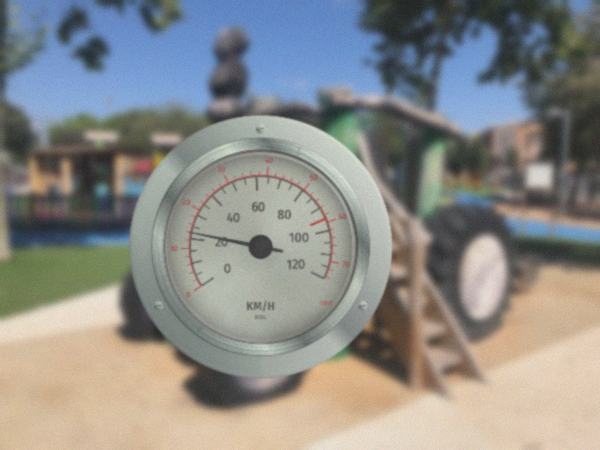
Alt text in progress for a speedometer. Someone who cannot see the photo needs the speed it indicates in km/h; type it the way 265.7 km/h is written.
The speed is 22.5 km/h
